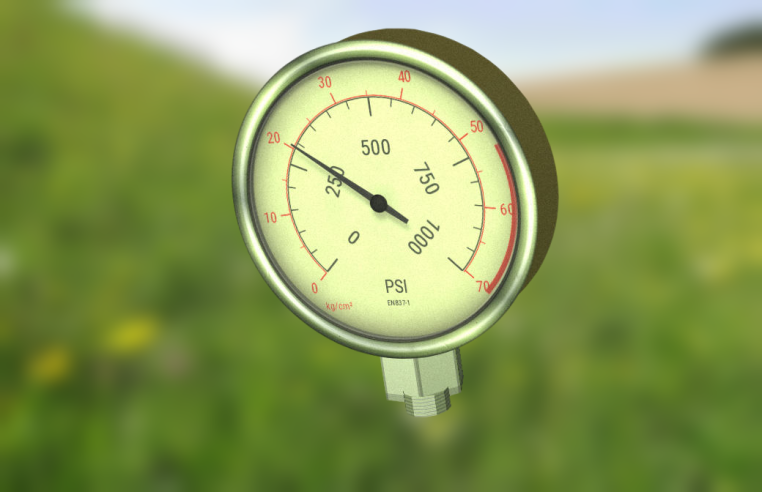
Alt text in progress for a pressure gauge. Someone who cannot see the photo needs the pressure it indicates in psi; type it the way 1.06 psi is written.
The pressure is 300 psi
